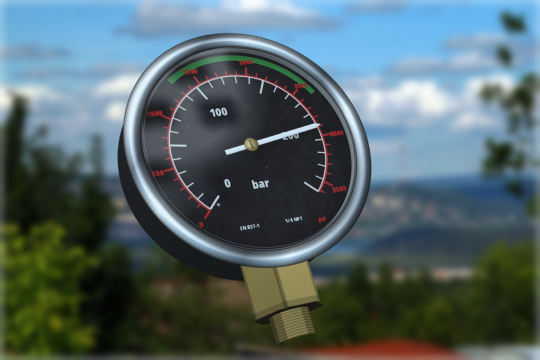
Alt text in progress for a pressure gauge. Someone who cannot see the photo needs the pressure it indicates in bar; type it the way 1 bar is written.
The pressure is 200 bar
